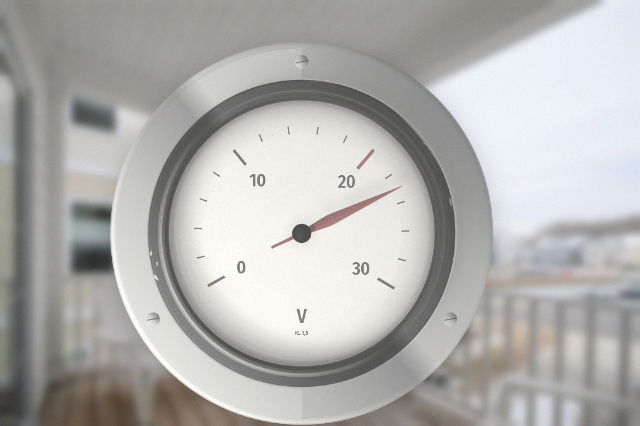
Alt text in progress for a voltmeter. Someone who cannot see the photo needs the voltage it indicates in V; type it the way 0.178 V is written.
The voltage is 23 V
